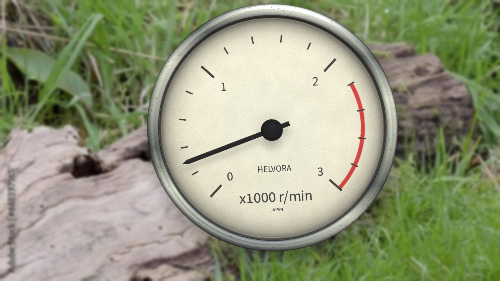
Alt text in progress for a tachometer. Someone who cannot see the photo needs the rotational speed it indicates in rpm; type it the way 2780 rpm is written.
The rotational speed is 300 rpm
